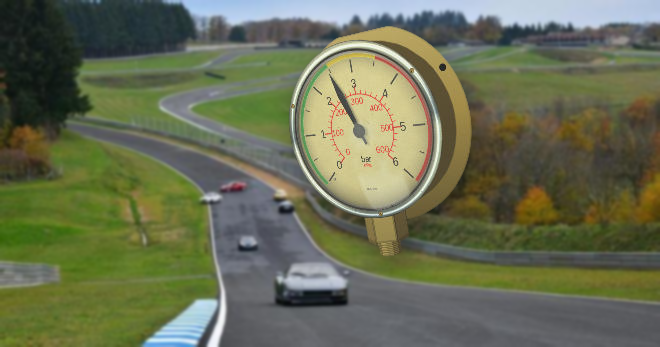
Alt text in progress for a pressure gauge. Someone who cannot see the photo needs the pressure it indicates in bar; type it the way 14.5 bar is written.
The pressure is 2.5 bar
